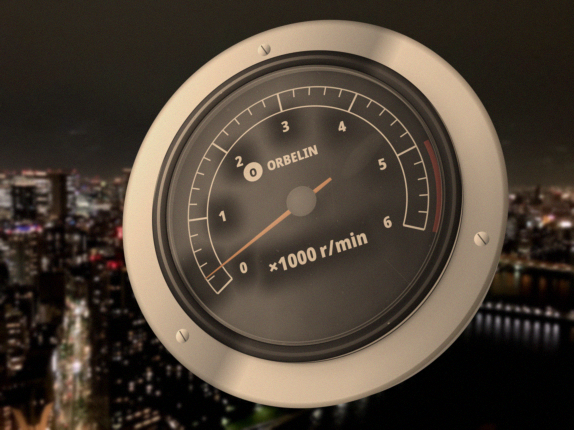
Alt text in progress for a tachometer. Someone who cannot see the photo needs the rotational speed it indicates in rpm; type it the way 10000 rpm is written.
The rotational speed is 200 rpm
